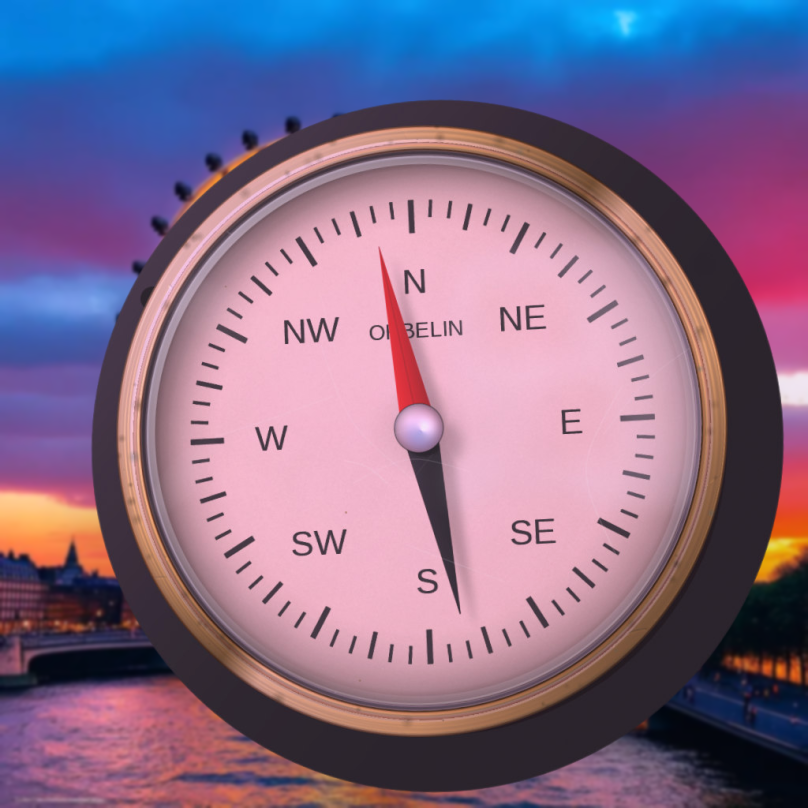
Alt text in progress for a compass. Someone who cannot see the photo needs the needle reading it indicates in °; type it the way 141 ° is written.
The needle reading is 350 °
